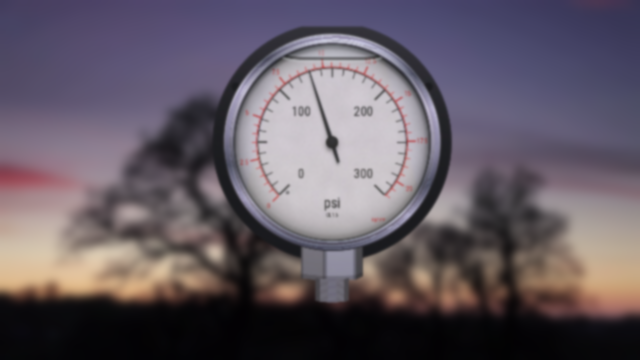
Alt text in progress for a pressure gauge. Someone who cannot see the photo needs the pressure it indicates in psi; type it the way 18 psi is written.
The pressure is 130 psi
